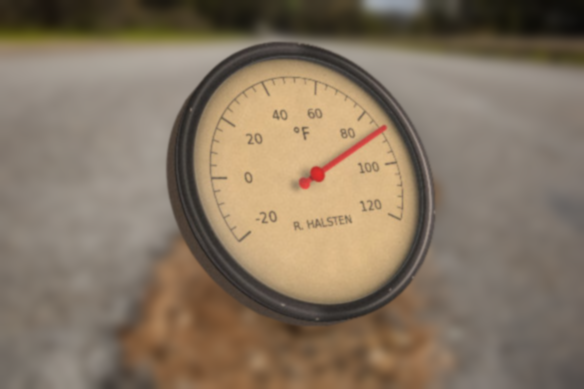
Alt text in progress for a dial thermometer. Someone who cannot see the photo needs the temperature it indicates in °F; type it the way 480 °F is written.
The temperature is 88 °F
